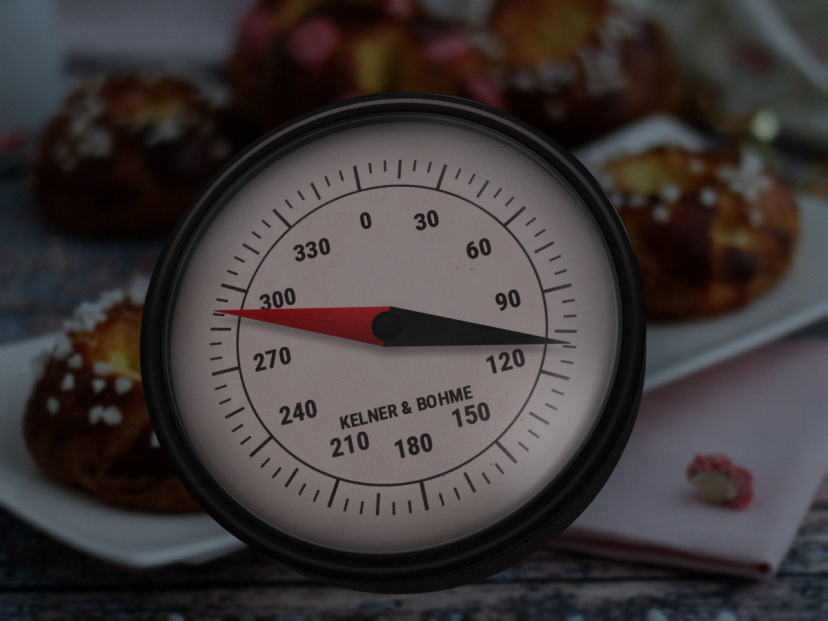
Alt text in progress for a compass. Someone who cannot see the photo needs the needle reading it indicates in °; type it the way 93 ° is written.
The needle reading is 290 °
